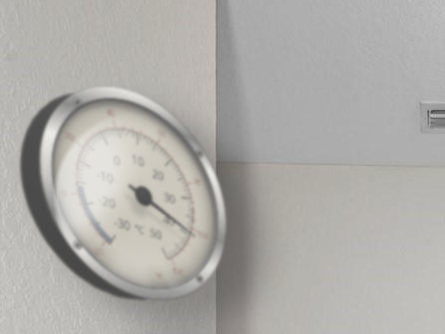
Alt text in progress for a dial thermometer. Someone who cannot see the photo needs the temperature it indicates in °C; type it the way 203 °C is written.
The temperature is 40 °C
